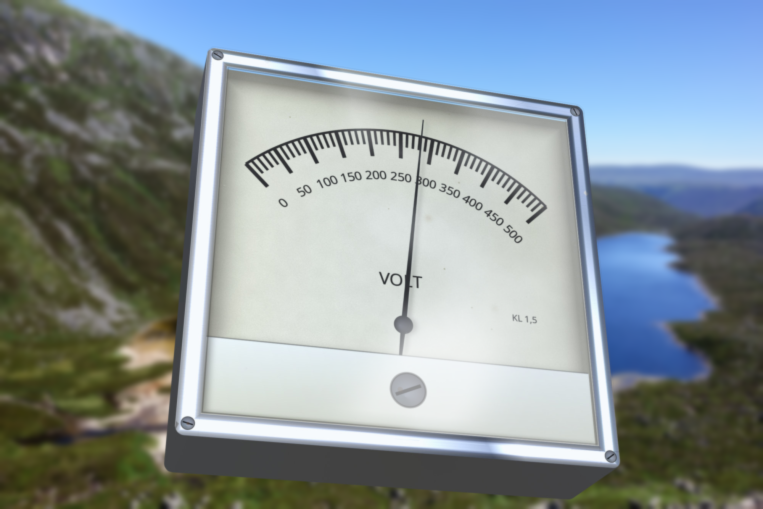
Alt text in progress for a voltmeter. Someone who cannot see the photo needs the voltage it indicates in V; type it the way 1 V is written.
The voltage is 280 V
